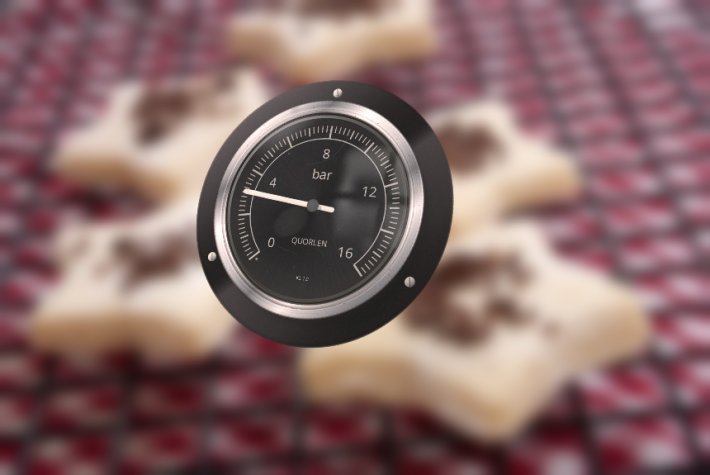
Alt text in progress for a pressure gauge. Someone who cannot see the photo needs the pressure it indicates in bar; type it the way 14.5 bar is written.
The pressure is 3 bar
